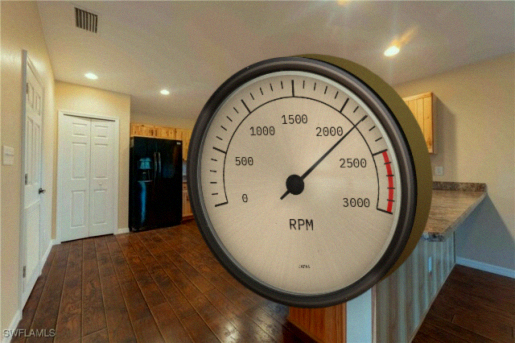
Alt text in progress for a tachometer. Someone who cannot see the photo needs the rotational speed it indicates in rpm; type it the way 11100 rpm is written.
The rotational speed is 2200 rpm
